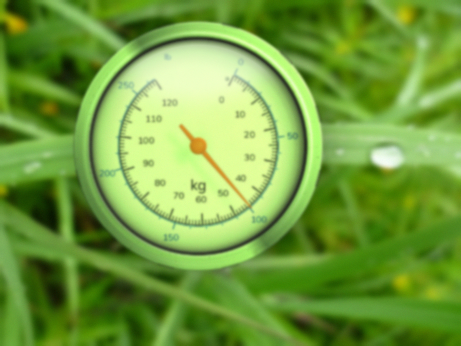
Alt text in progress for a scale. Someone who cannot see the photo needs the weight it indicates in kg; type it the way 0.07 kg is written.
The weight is 45 kg
